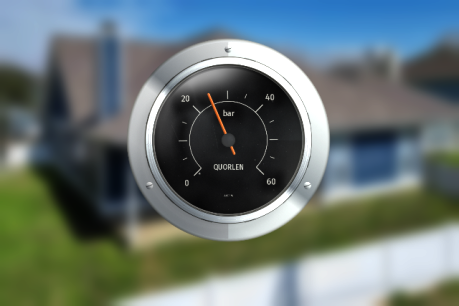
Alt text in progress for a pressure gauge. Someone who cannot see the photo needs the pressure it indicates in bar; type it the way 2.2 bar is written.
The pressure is 25 bar
